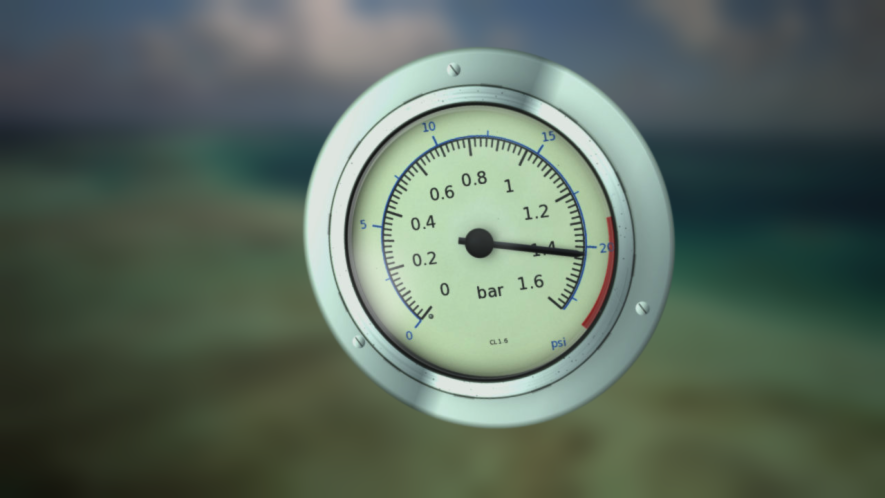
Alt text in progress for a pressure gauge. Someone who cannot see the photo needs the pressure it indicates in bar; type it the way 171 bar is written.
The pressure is 1.4 bar
